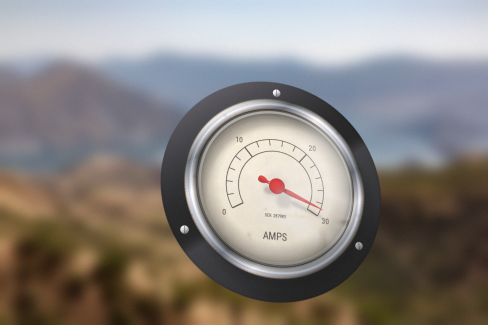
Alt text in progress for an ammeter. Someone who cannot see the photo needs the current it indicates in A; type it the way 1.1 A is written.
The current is 29 A
